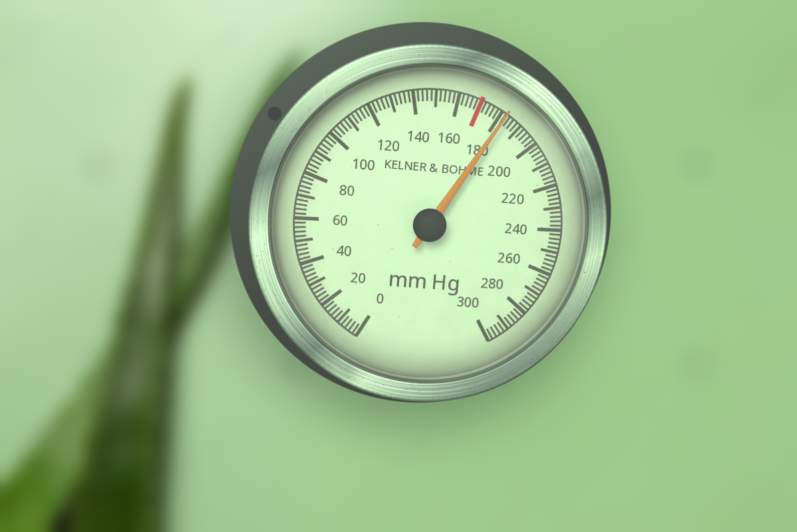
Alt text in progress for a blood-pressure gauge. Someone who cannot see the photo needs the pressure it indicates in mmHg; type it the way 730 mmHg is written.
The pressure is 182 mmHg
